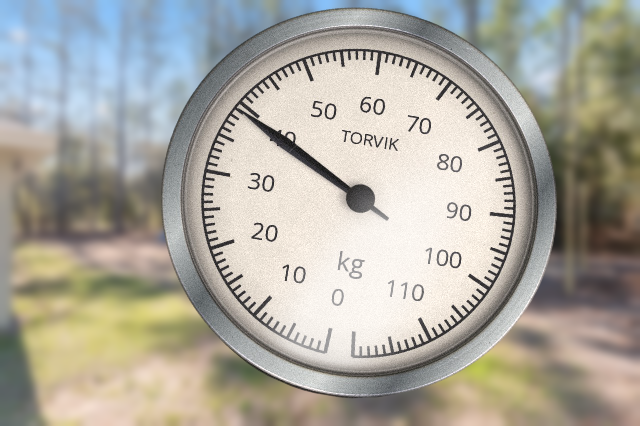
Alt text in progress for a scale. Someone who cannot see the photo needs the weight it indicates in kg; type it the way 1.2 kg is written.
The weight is 39 kg
